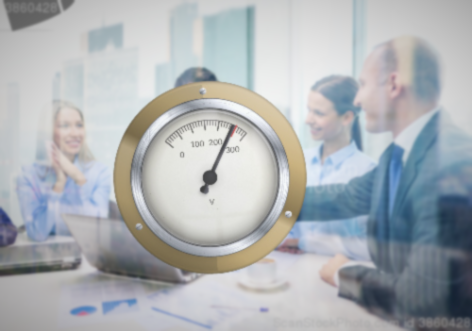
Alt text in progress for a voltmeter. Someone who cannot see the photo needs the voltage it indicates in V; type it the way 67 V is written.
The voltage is 250 V
